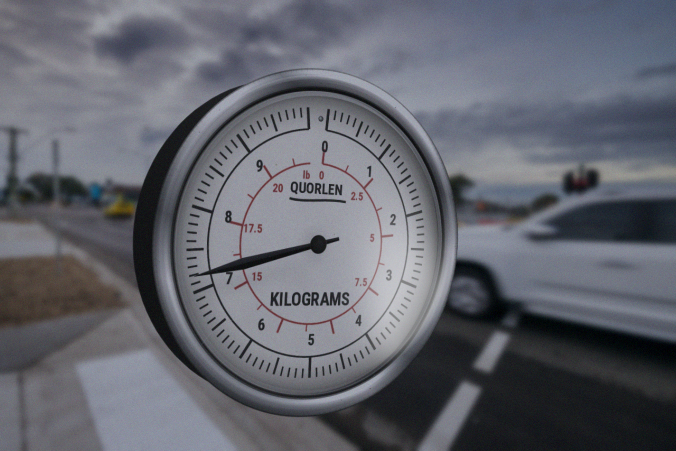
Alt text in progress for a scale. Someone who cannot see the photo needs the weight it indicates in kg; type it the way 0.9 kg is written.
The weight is 7.2 kg
